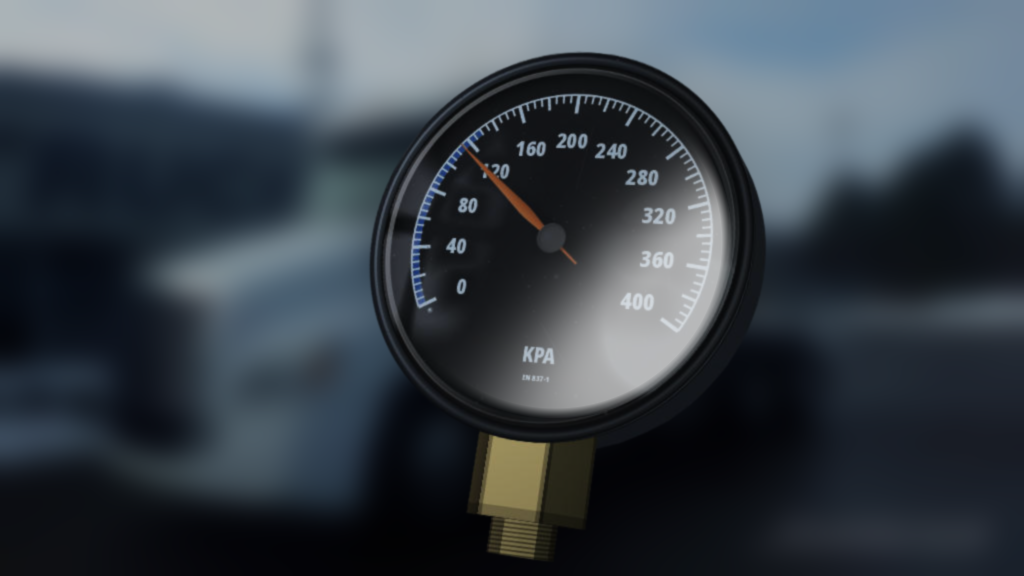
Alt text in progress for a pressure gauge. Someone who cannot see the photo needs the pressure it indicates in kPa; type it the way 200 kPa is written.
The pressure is 115 kPa
